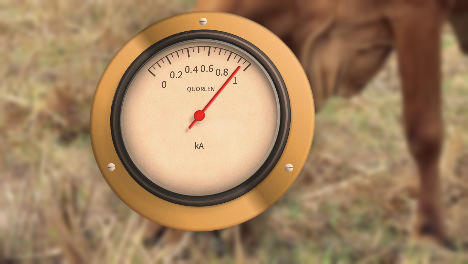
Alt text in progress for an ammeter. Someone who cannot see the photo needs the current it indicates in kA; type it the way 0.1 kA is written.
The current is 0.95 kA
